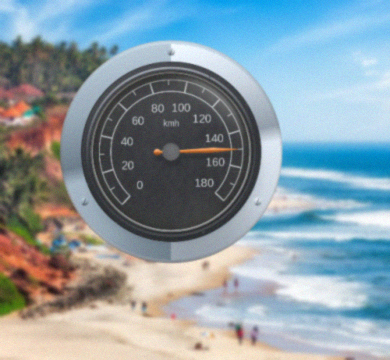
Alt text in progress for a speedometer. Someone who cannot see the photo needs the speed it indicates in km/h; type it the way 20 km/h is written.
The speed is 150 km/h
